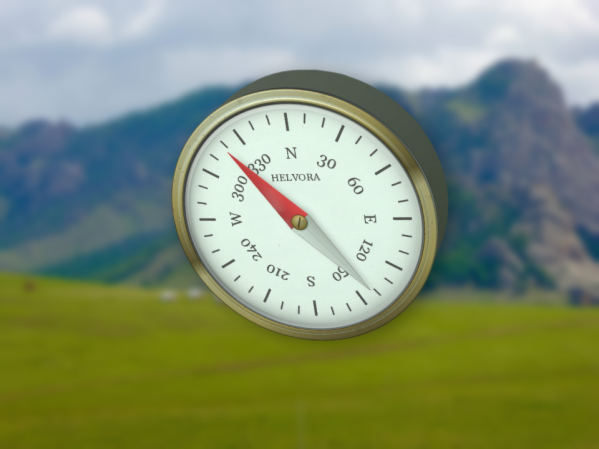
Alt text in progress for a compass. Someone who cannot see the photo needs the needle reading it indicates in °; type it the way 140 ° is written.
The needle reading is 320 °
